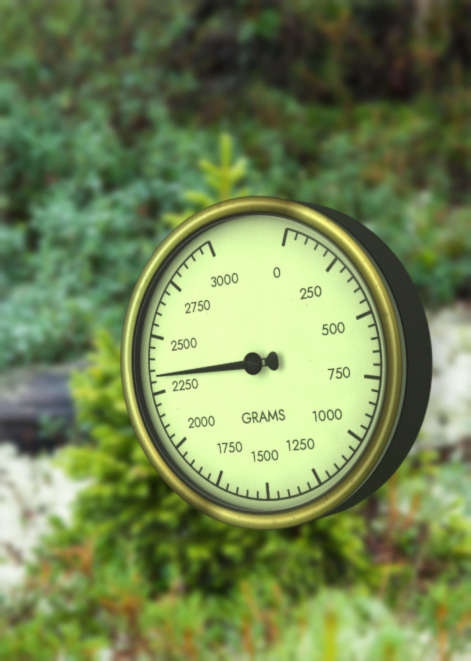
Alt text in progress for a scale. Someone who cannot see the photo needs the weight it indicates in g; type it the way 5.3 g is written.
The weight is 2325 g
